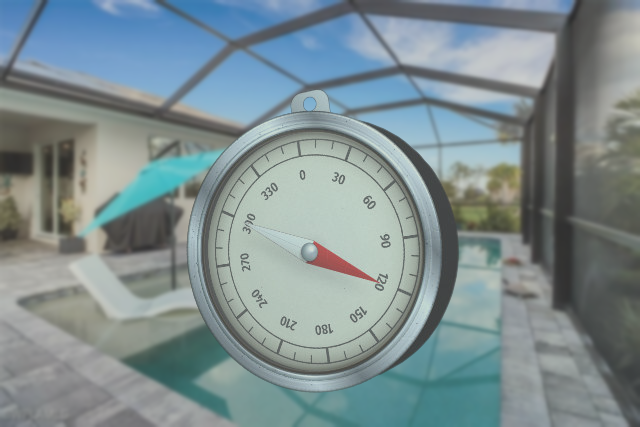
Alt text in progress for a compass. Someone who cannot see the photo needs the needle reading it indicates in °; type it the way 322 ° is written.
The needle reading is 120 °
